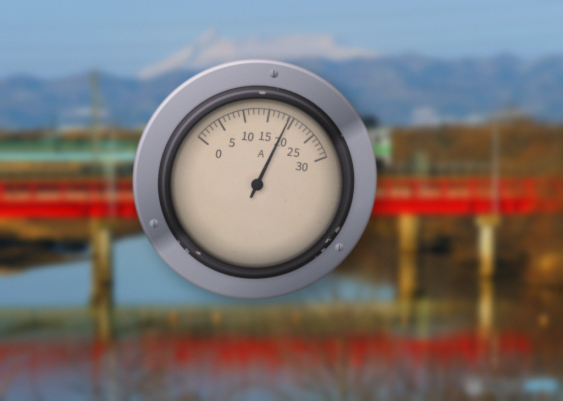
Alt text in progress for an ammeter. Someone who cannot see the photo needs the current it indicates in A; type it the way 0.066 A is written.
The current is 19 A
